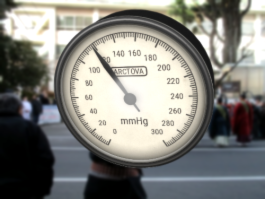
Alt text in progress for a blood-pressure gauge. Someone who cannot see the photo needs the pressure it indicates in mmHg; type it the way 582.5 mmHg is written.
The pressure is 120 mmHg
